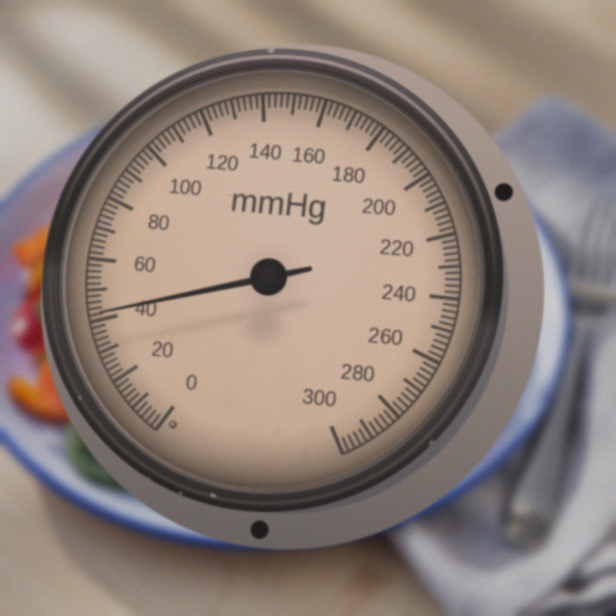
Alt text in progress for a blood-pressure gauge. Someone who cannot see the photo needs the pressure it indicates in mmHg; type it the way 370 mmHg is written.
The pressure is 42 mmHg
